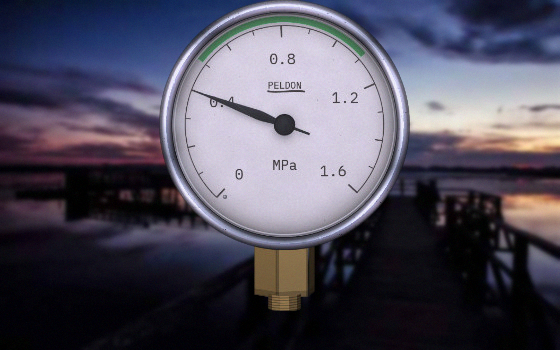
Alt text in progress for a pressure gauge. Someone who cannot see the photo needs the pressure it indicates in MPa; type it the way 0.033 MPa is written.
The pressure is 0.4 MPa
